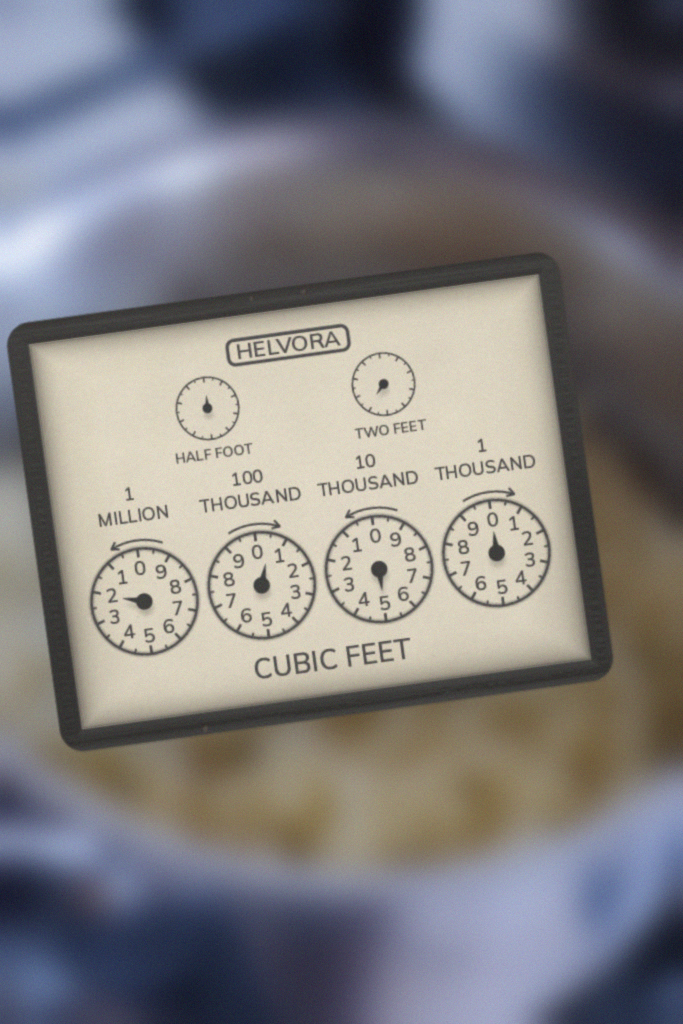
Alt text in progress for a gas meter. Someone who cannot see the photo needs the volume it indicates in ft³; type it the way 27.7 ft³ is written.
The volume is 205000 ft³
